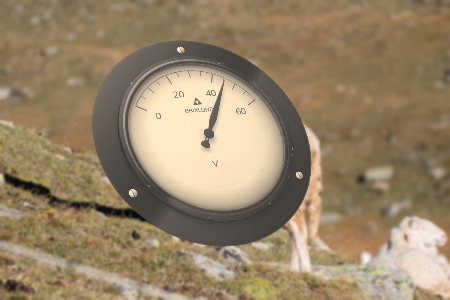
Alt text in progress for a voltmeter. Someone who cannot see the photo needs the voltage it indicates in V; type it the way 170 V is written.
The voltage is 45 V
